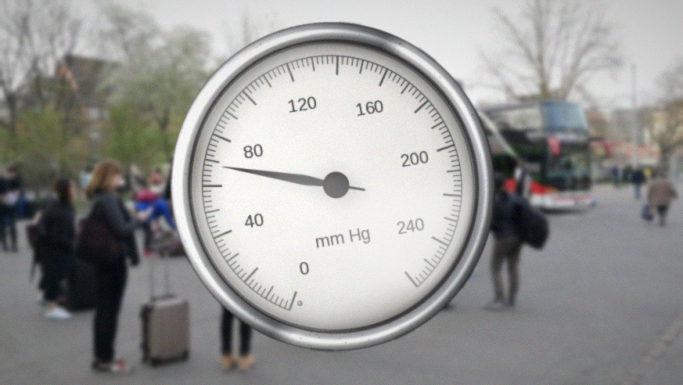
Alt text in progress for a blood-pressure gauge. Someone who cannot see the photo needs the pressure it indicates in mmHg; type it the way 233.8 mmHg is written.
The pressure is 68 mmHg
